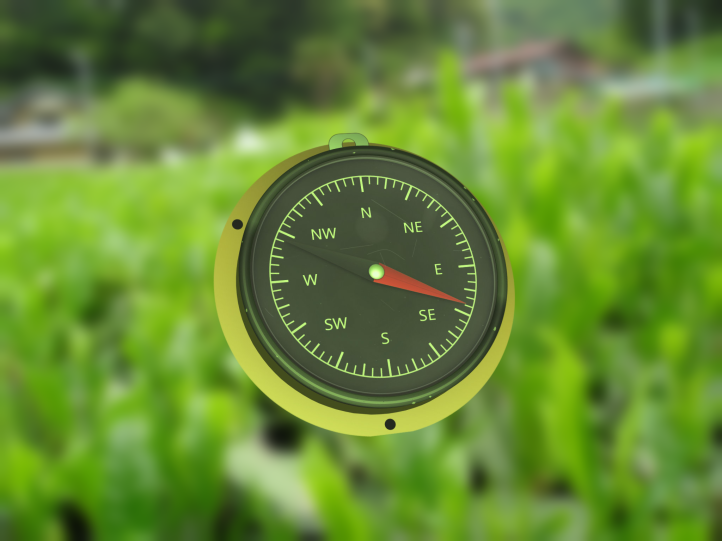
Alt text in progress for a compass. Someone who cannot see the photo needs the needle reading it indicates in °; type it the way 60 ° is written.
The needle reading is 115 °
